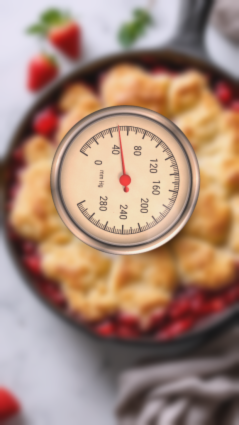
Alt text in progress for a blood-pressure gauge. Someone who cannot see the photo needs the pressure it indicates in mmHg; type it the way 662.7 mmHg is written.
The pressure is 50 mmHg
